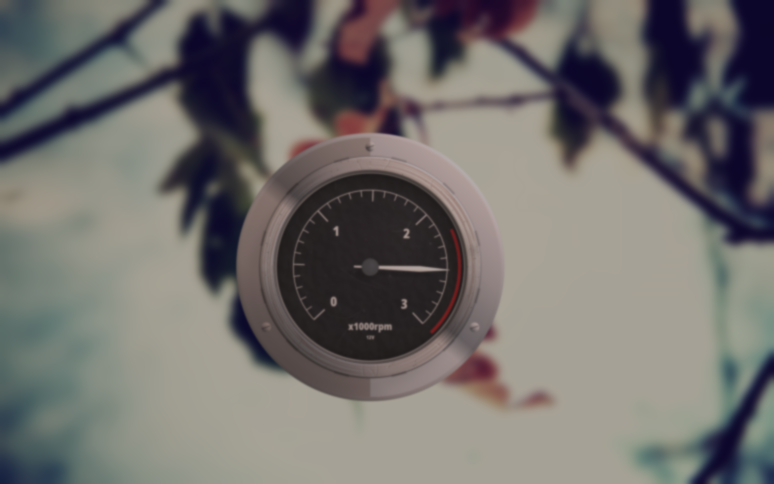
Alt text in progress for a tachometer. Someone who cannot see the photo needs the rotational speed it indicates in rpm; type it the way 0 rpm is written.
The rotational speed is 2500 rpm
